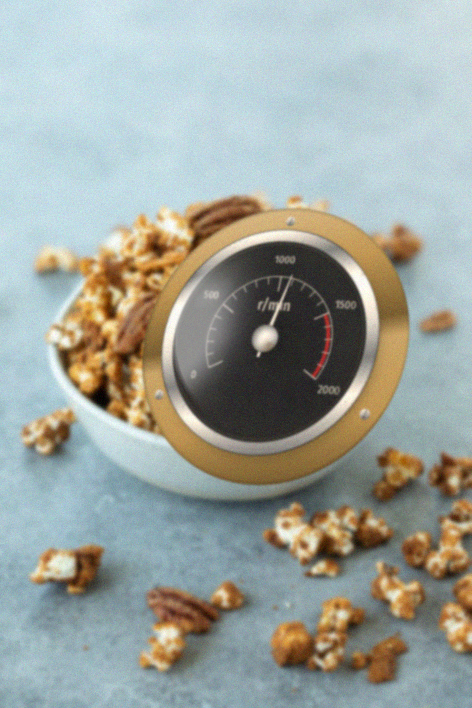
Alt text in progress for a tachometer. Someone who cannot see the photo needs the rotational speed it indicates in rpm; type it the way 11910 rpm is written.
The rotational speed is 1100 rpm
